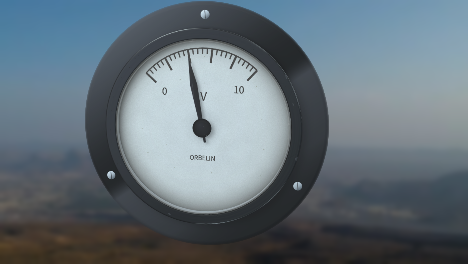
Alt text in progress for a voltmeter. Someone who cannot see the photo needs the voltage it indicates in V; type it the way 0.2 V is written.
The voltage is 4 V
